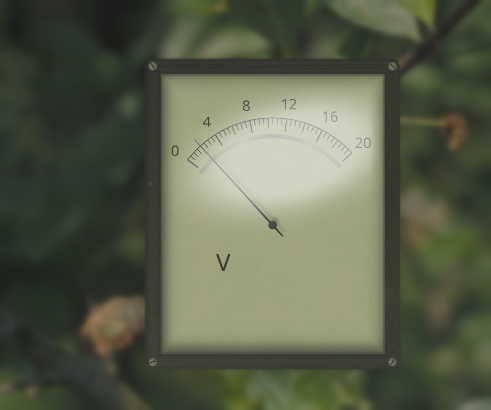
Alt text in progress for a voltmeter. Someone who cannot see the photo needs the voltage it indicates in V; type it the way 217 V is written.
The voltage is 2 V
